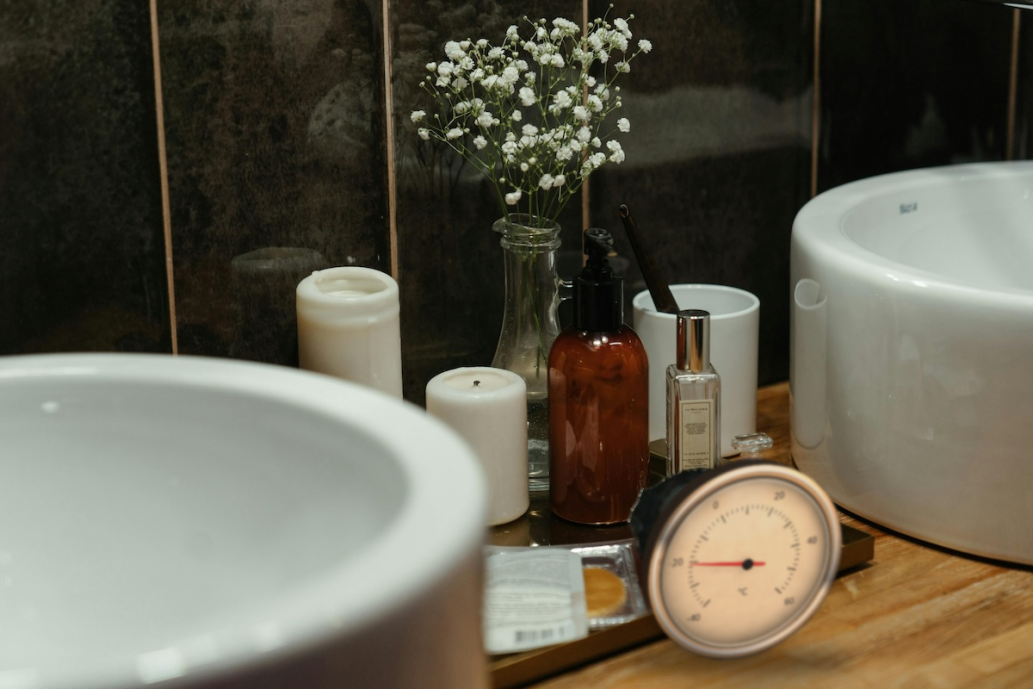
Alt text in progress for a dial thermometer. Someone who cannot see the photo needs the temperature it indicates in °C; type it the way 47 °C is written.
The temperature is -20 °C
